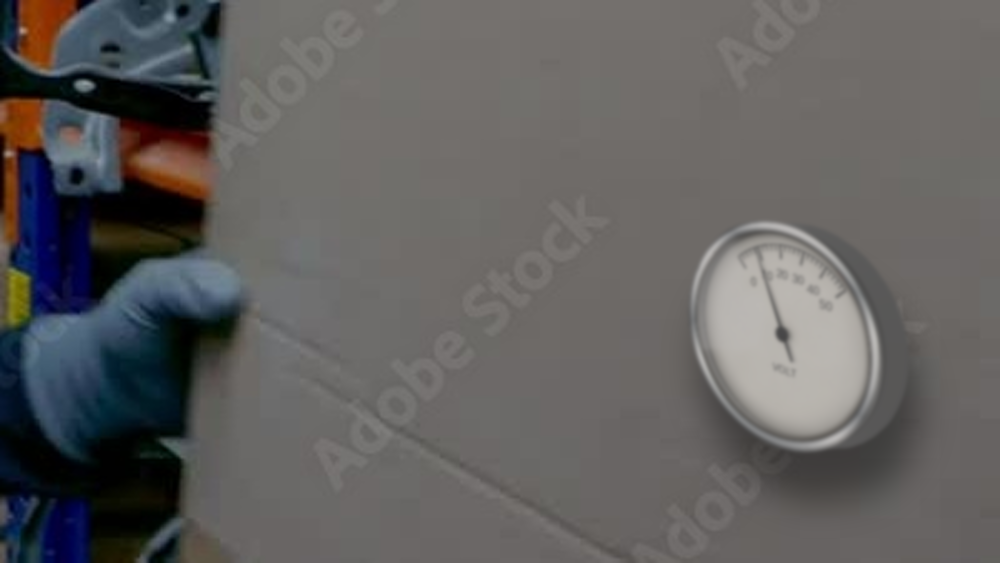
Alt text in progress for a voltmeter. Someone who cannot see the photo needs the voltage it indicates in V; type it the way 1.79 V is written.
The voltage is 10 V
